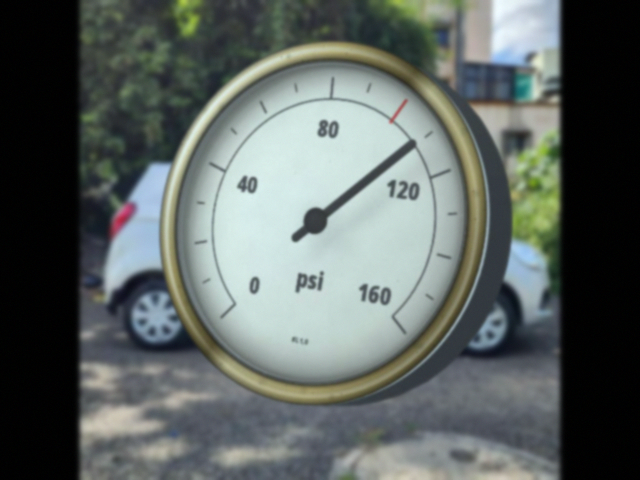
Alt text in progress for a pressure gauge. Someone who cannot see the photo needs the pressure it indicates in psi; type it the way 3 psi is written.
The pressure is 110 psi
